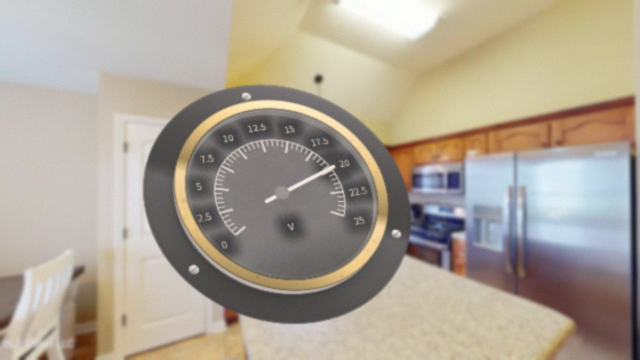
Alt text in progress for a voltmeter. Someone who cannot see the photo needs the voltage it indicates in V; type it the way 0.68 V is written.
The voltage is 20 V
